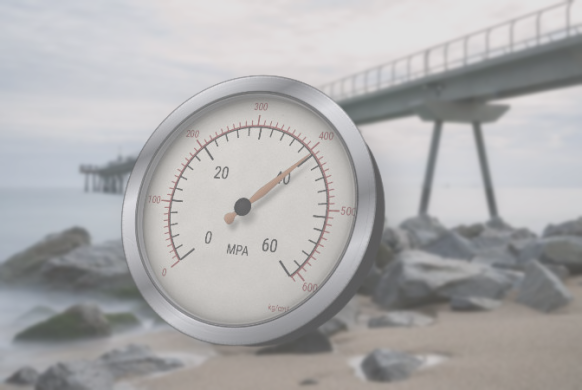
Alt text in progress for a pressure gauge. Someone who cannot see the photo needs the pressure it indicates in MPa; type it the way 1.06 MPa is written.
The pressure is 40 MPa
